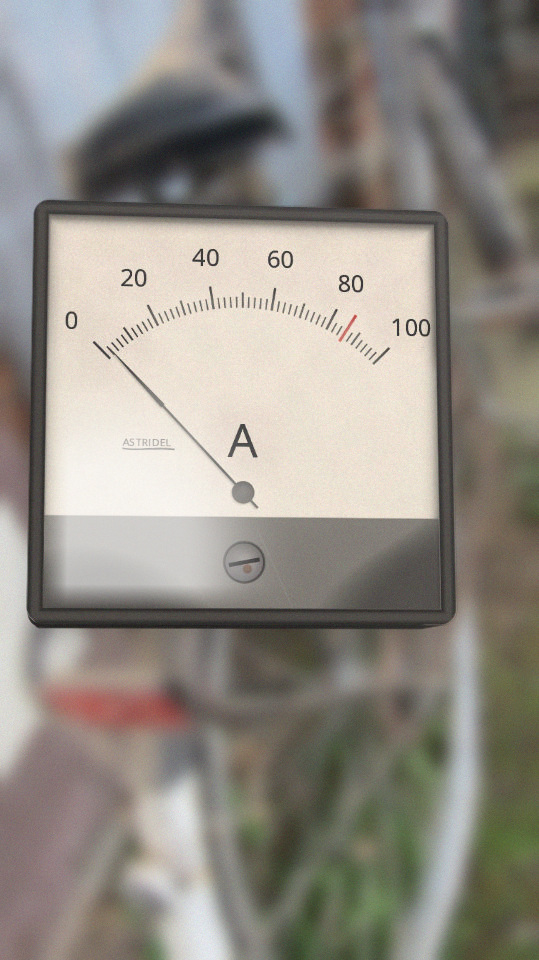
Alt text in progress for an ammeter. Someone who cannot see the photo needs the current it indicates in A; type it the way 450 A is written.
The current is 2 A
